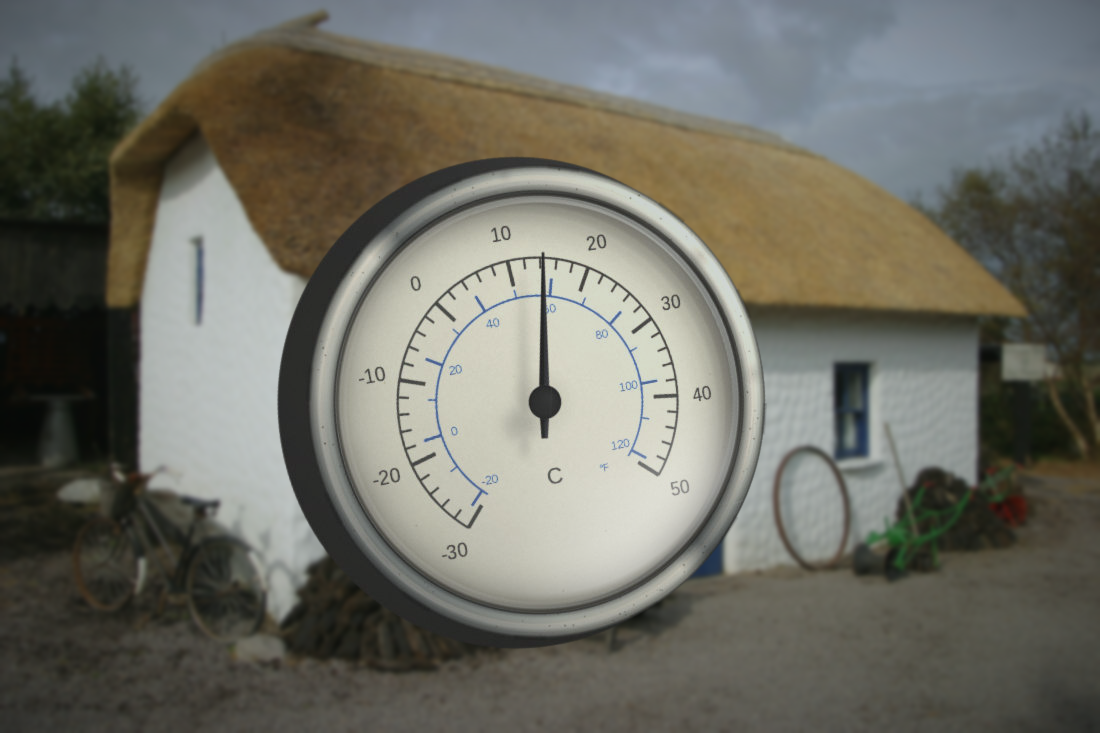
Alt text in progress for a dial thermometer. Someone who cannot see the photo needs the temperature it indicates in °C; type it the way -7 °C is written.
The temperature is 14 °C
